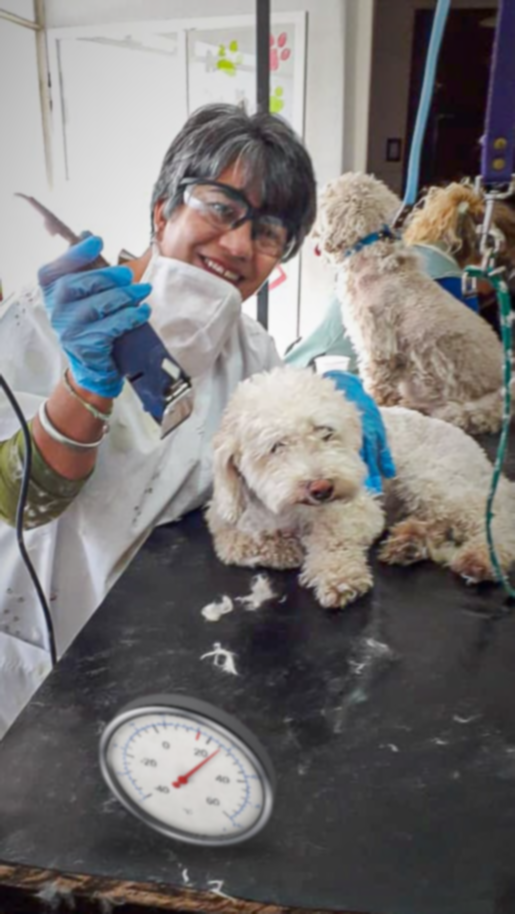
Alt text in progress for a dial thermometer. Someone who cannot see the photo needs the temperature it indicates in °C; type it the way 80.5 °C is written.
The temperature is 24 °C
